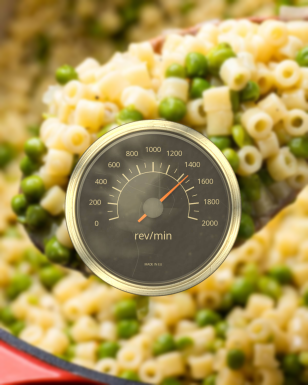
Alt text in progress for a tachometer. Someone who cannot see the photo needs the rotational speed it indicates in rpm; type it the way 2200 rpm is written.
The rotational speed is 1450 rpm
